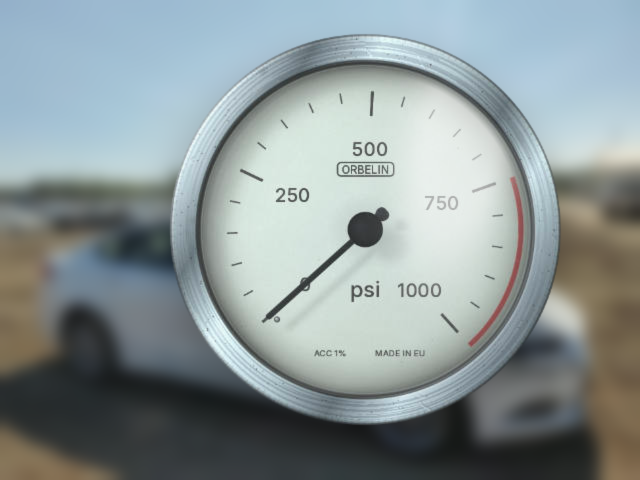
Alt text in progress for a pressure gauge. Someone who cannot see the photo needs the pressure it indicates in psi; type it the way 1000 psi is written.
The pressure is 0 psi
